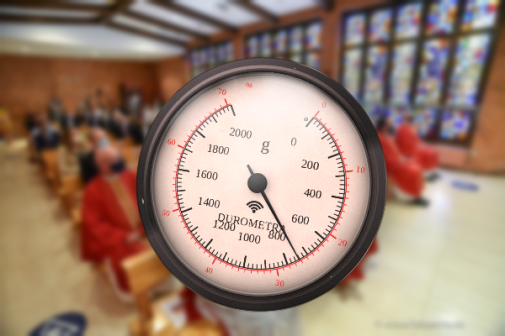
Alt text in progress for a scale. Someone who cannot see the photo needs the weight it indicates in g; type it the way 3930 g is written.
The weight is 740 g
